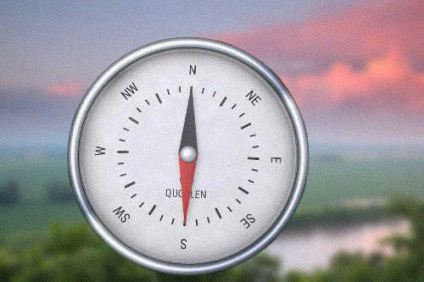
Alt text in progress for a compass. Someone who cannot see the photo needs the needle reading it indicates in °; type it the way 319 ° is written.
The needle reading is 180 °
